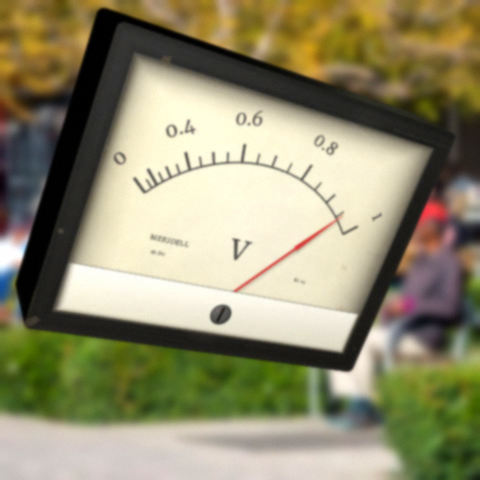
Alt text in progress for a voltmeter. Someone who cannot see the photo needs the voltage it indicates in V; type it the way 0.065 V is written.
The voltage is 0.95 V
